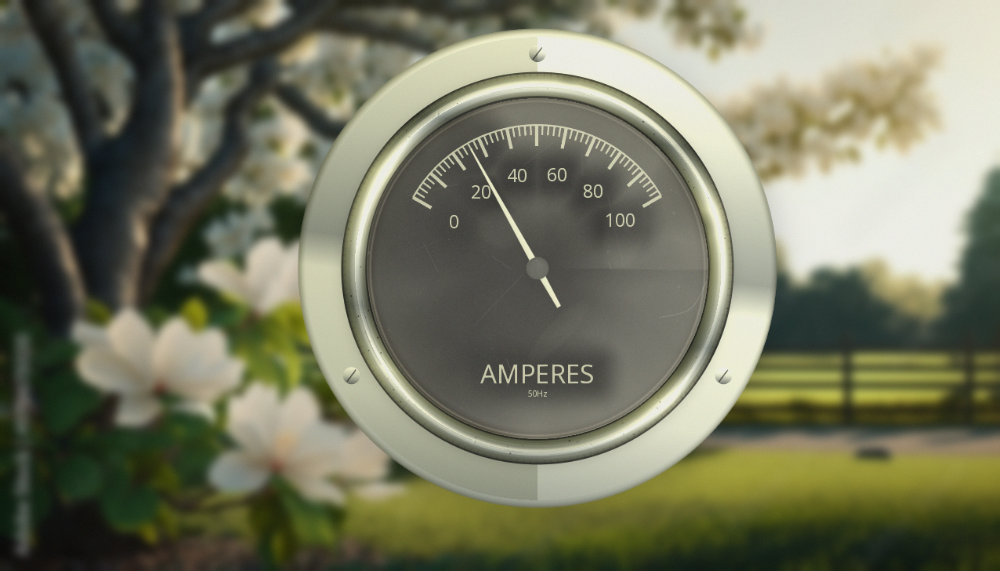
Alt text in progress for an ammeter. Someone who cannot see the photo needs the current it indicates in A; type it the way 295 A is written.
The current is 26 A
